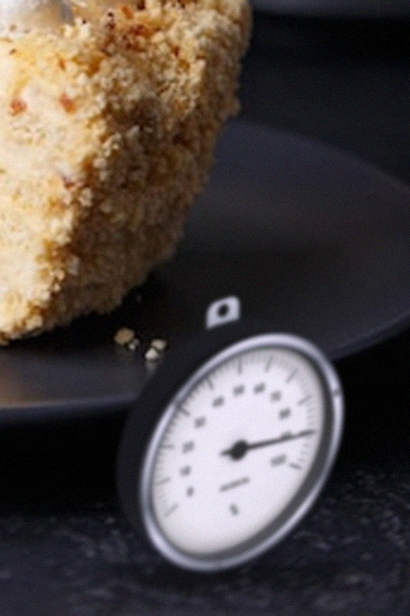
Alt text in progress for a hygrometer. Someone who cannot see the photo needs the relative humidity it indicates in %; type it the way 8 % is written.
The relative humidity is 90 %
